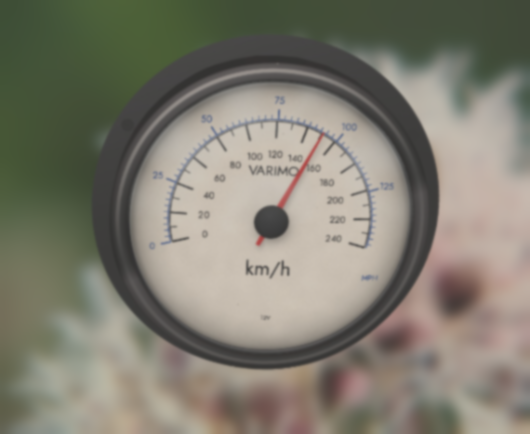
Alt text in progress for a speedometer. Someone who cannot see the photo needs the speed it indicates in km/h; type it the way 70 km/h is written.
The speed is 150 km/h
